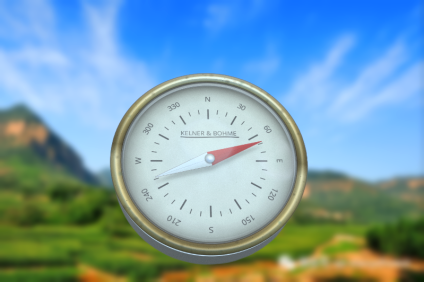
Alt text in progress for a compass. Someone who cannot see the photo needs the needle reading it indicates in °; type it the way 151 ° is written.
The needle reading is 70 °
